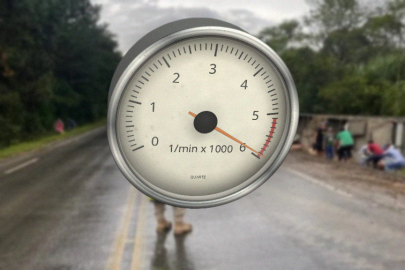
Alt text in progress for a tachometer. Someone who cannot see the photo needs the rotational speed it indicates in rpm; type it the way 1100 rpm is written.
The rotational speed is 5900 rpm
